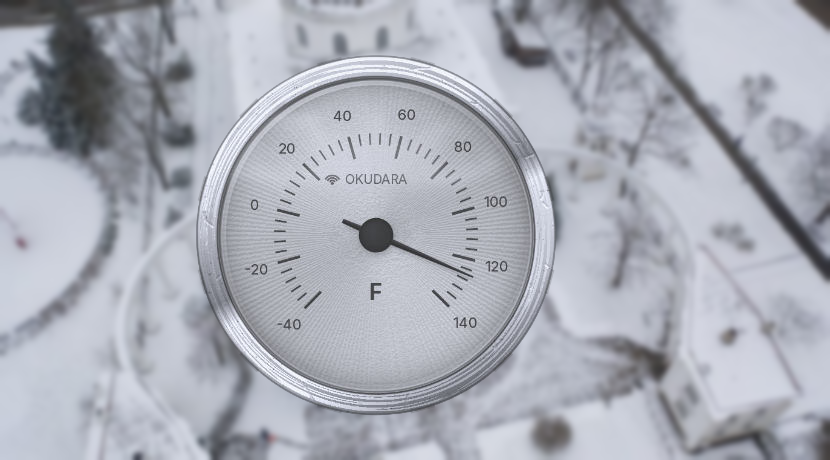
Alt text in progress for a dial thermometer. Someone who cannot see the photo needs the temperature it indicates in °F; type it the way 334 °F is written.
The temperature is 126 °F
